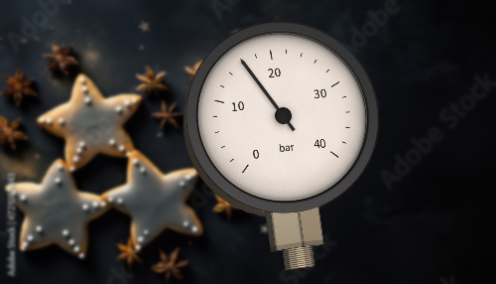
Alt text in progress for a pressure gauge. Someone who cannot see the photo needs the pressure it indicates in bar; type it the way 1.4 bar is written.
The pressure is 16 bar
